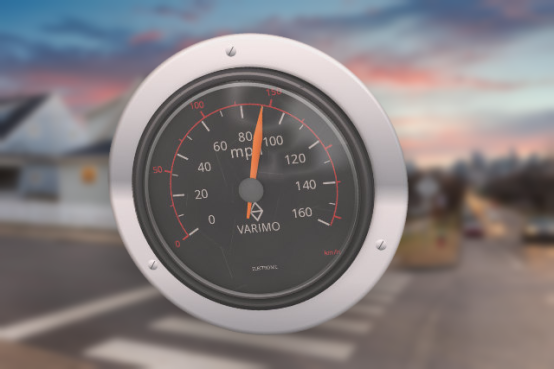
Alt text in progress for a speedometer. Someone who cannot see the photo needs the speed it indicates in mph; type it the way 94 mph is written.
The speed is 90 mph
